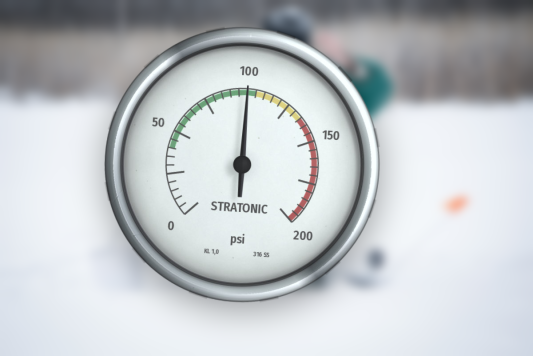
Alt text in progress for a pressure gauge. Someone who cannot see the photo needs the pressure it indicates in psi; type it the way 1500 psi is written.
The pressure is 100 psi
